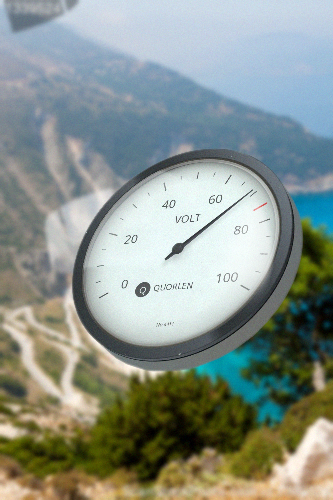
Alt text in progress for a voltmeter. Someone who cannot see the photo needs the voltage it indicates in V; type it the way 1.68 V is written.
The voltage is 70 V
